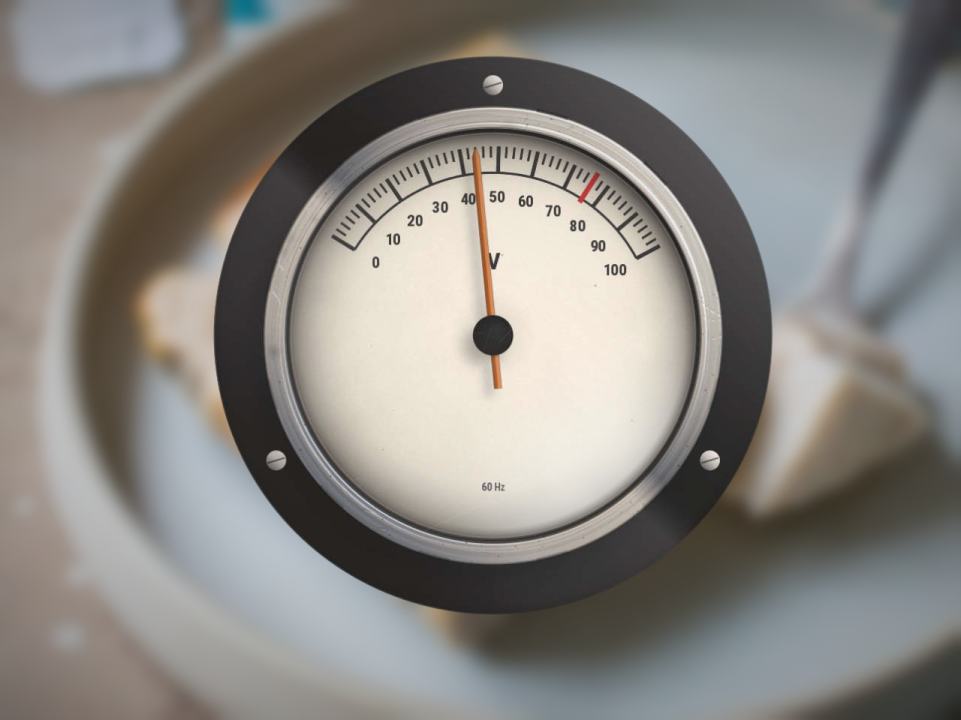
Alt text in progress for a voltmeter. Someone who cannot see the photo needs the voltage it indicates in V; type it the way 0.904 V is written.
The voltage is 44 V
